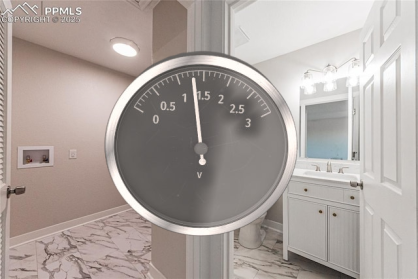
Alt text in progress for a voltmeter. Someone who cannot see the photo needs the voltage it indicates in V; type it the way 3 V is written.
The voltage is 1.3 V
